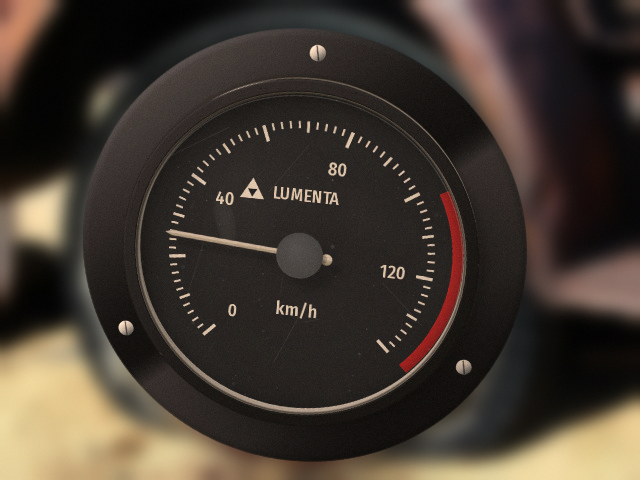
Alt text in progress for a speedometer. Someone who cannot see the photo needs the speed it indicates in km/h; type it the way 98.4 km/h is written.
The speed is 26 km/h
